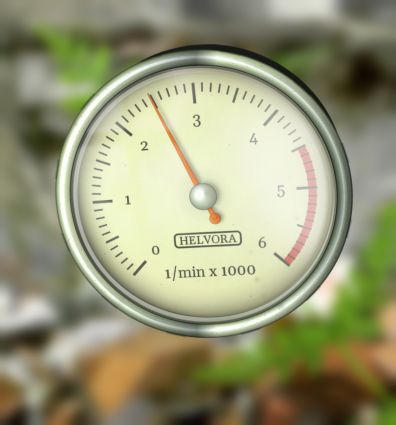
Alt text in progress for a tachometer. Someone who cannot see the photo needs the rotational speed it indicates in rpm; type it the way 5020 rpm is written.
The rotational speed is 2500 rpm
